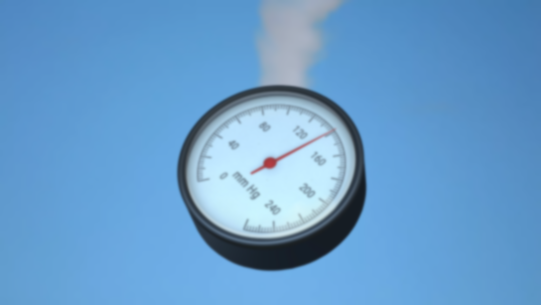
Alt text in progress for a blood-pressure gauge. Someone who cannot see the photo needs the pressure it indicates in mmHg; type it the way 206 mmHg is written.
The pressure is 140 mmHg
